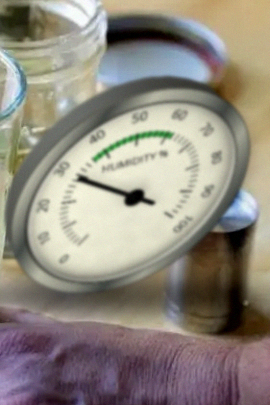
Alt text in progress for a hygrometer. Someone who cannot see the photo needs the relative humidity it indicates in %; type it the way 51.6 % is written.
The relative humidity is 30 %
